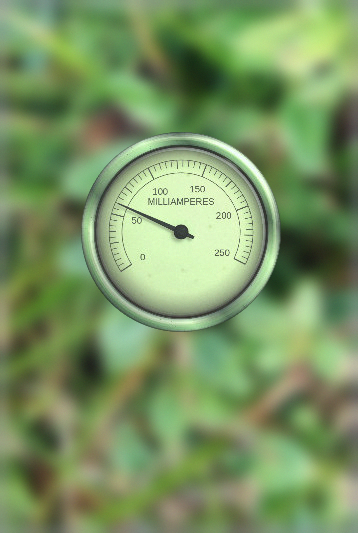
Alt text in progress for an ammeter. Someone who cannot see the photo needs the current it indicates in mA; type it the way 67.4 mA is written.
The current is 60 mA
